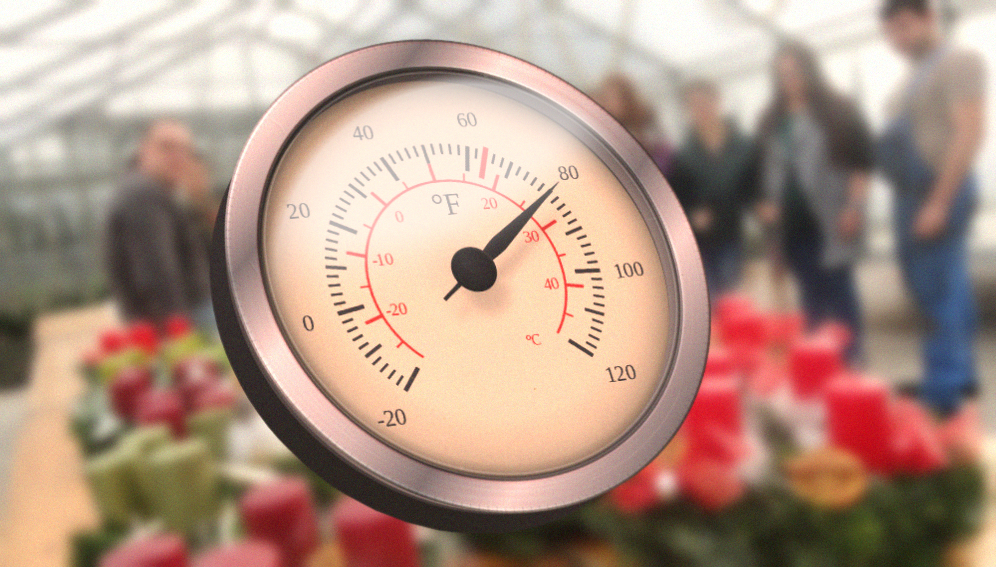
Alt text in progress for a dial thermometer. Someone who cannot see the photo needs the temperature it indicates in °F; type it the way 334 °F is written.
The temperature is 80 °F
